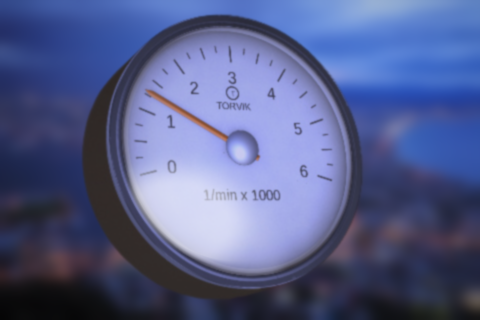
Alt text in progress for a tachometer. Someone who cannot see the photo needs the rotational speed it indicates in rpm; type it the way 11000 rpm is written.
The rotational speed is 1250 rpm
